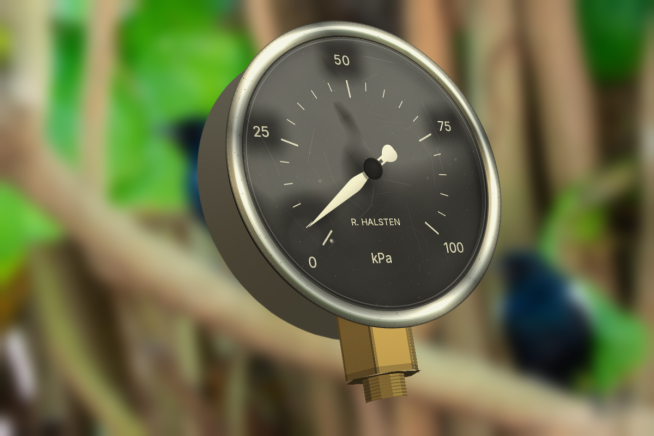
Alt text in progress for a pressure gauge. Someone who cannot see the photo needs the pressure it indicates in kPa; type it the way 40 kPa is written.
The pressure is 5 kPa
